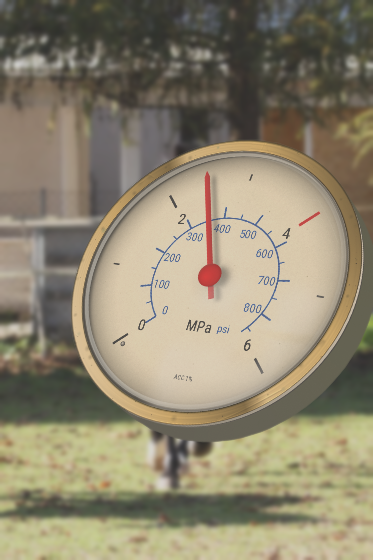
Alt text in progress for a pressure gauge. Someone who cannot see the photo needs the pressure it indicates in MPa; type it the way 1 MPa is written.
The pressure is 2.5 MPa
